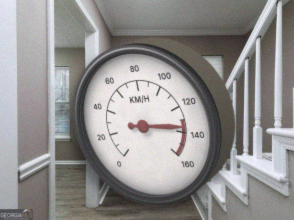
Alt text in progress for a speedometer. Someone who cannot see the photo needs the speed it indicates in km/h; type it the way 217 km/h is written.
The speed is 135 km/h
